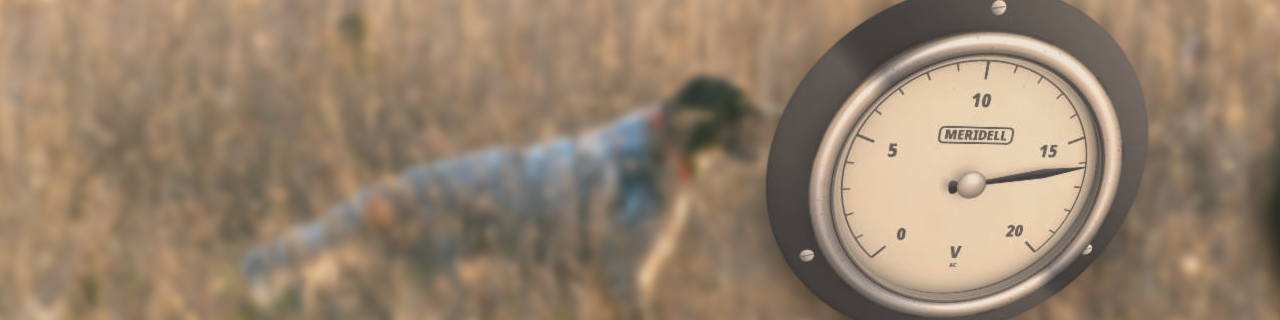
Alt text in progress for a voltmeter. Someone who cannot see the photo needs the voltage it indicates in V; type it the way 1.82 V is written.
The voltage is 16 V
